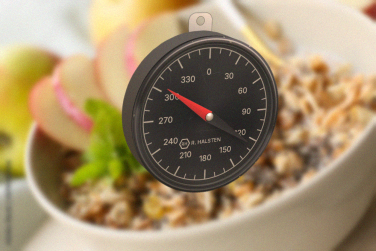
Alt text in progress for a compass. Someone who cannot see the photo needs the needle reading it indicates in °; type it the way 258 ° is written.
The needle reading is 305 °
